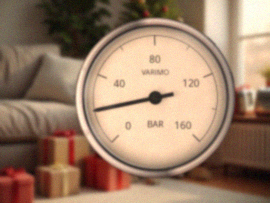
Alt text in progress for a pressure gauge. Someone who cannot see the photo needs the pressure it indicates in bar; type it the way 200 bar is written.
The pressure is 20 bar
